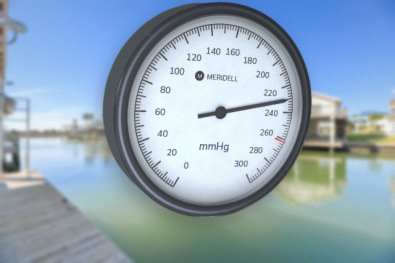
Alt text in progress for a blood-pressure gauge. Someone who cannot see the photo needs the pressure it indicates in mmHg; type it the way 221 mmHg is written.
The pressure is 230 mmHg
